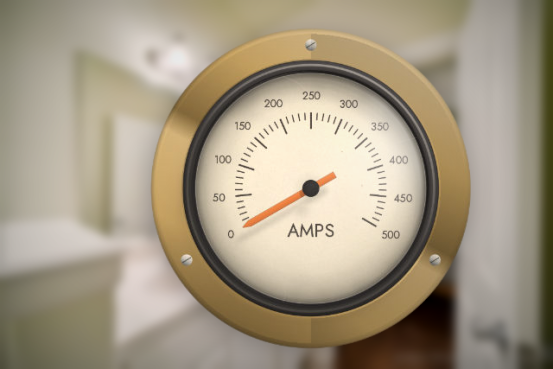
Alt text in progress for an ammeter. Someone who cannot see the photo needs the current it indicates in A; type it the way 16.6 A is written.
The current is 0 A
